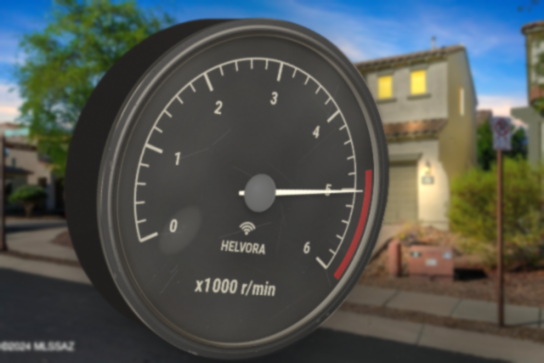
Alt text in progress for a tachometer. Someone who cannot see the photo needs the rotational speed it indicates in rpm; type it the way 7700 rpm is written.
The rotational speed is 5000 rpm
